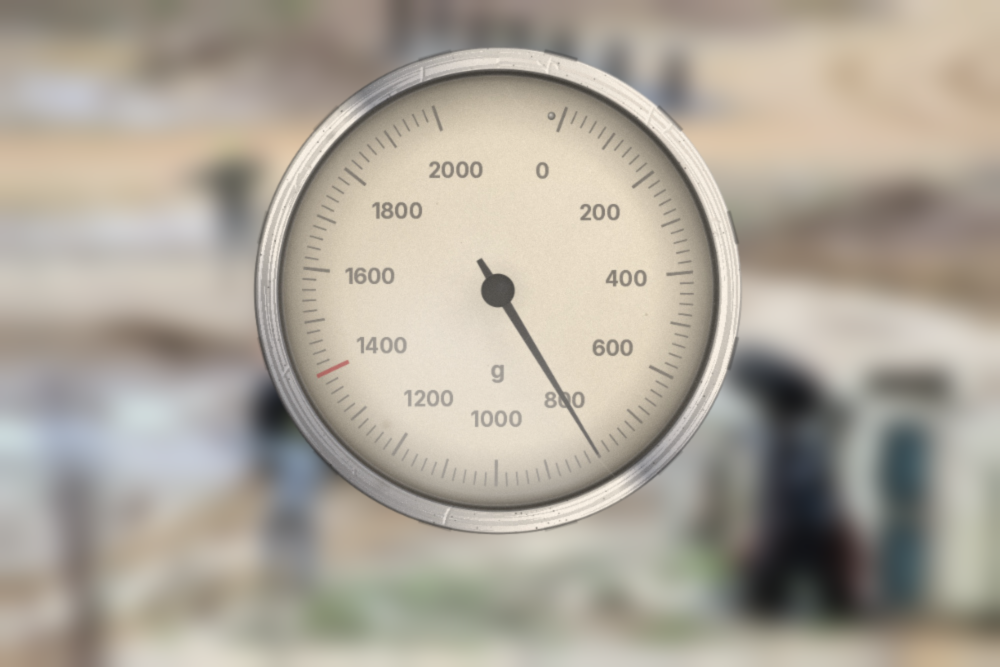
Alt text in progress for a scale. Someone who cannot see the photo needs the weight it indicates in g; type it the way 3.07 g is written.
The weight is 800 g
